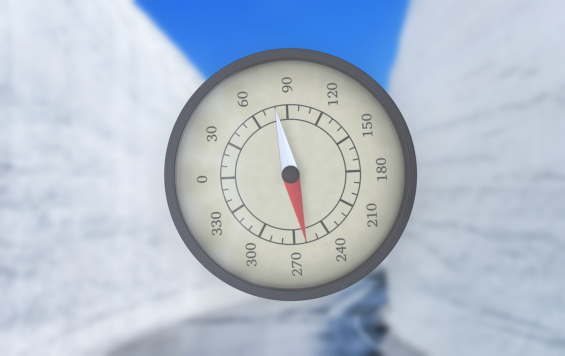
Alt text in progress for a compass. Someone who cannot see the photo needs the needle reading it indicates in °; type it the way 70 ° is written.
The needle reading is 260 °
